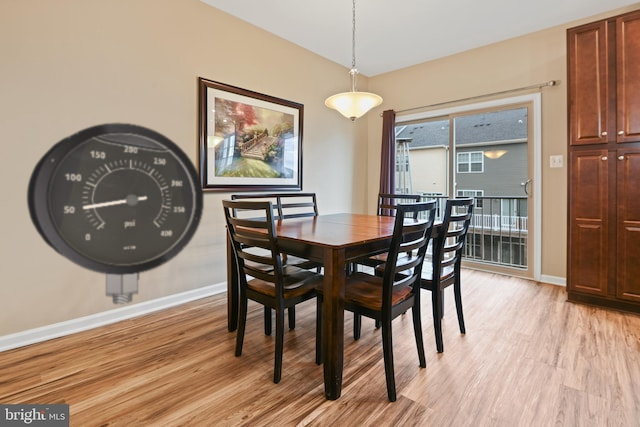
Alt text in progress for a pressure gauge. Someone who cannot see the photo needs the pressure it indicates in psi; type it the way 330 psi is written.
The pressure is 50 psi
